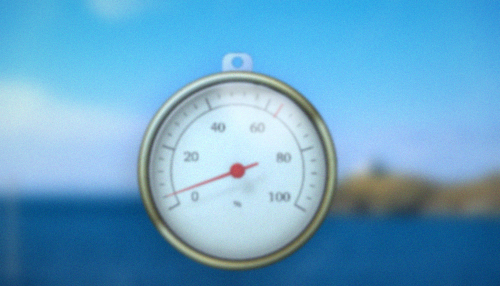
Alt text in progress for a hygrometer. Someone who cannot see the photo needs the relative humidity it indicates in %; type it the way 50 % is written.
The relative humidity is 4 %
